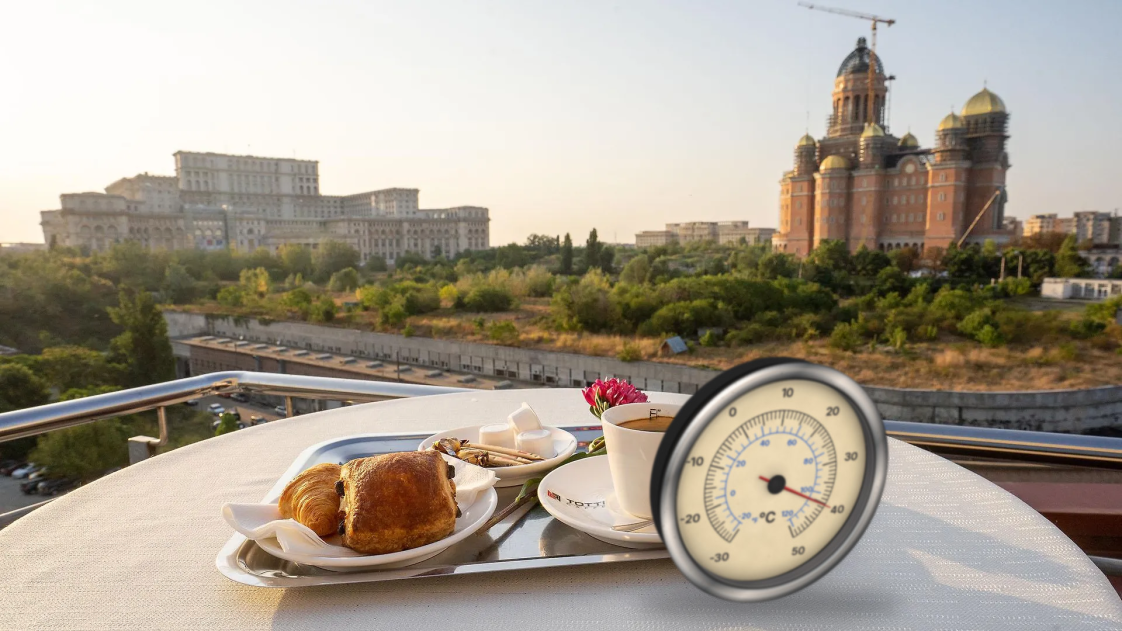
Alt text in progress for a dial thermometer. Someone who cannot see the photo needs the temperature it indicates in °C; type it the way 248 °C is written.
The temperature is 40 °C
